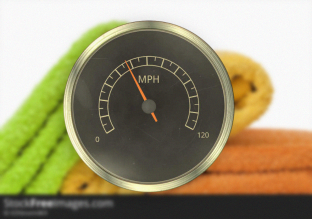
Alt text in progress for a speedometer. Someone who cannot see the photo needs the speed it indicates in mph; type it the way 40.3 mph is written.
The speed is 47.5 mph
